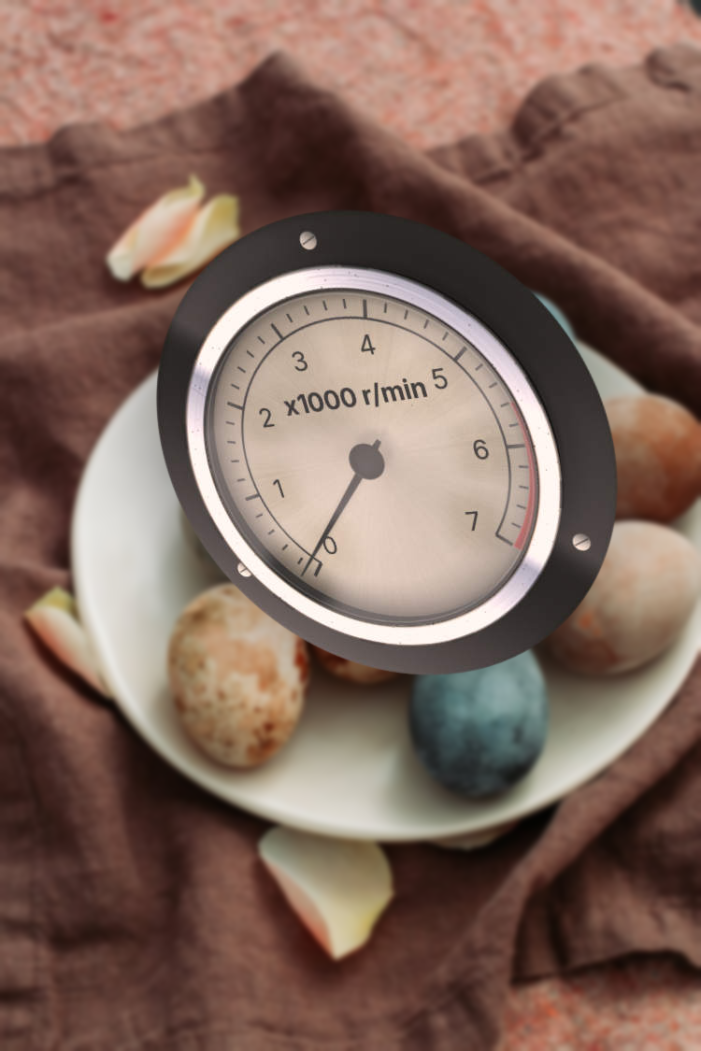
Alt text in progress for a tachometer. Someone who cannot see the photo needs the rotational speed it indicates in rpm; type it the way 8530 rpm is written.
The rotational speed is 100 rpm
